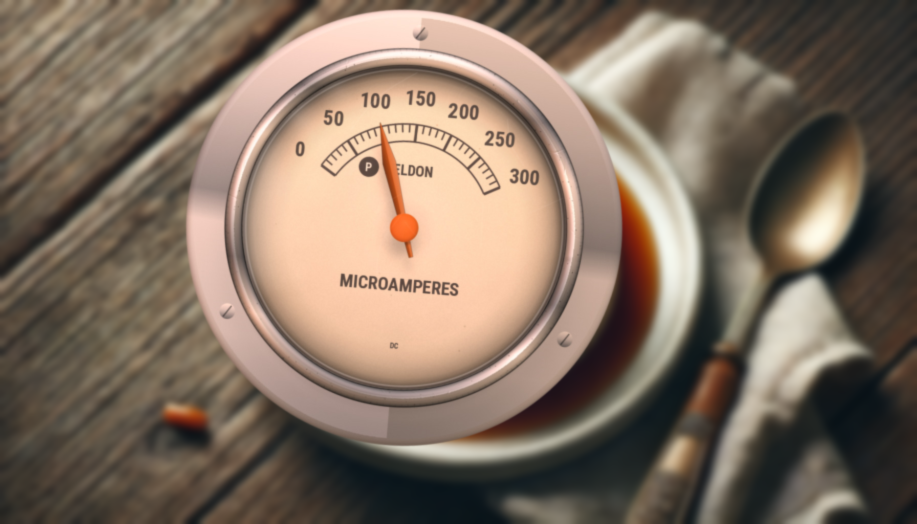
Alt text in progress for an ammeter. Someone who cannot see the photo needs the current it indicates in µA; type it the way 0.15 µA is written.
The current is 100 µA
